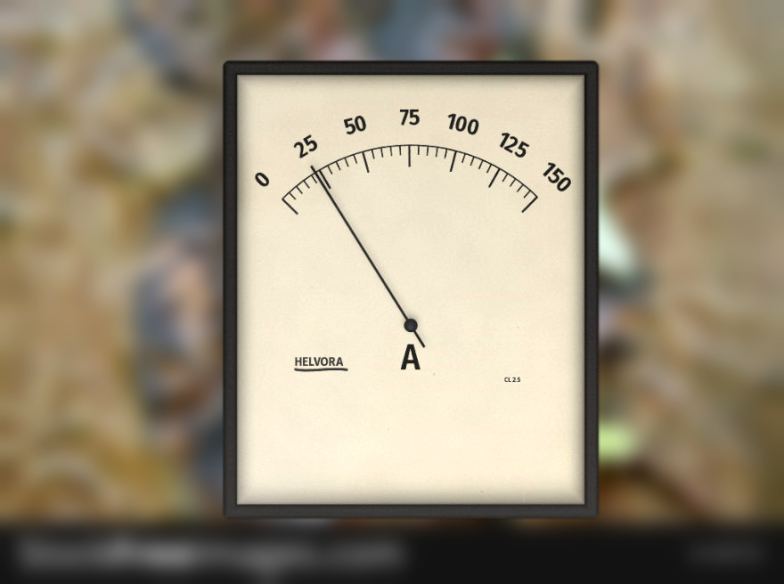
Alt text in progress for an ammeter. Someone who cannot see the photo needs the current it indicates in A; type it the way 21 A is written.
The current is 22.5 A
